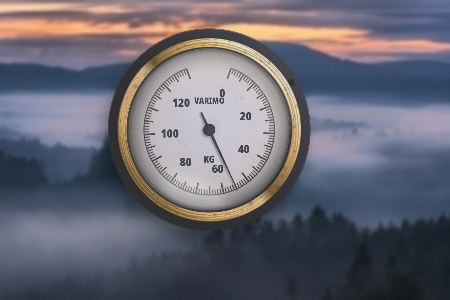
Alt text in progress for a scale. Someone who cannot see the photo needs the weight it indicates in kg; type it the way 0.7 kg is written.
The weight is 55 kg
